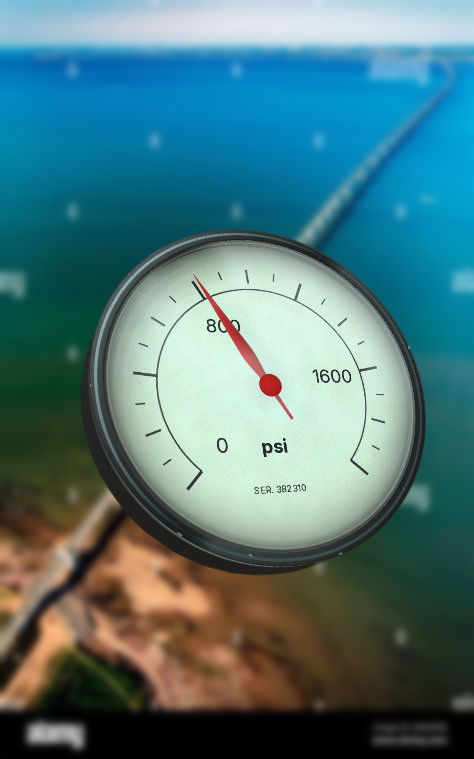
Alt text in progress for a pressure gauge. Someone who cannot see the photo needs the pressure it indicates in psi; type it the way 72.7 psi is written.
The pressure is 800 psi
